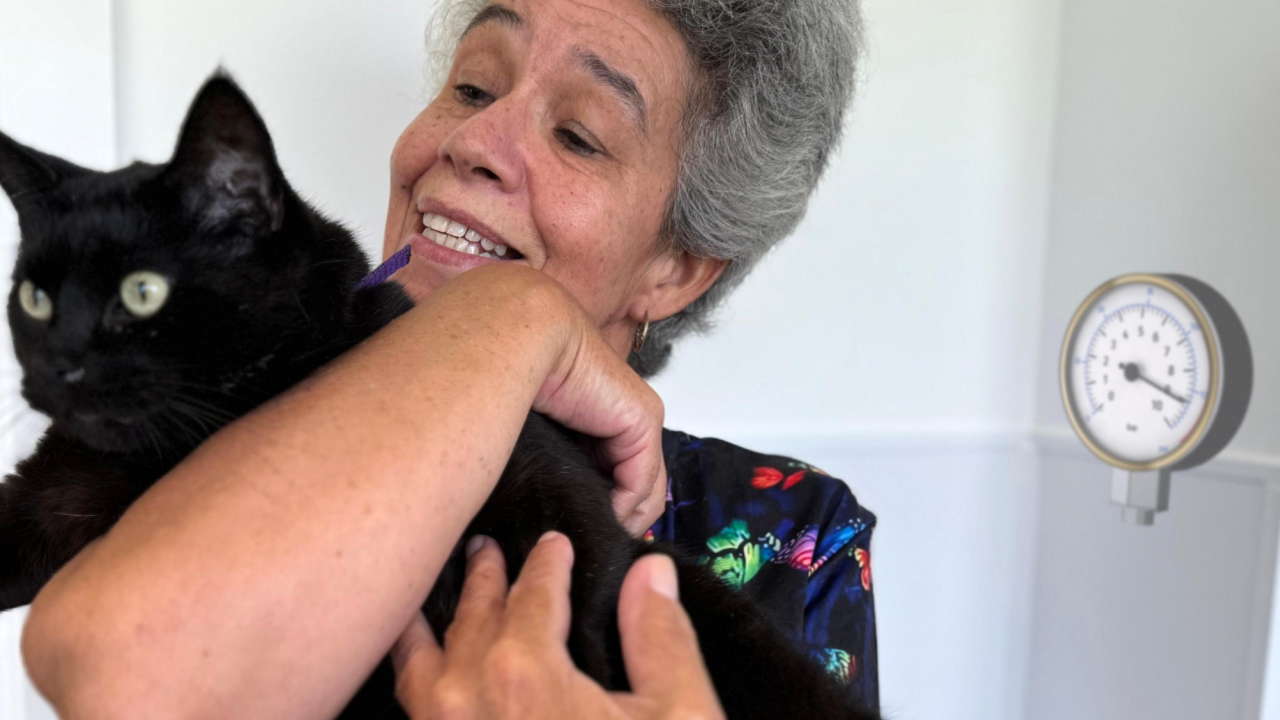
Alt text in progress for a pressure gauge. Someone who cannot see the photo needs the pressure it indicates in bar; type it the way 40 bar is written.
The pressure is 9 bar
